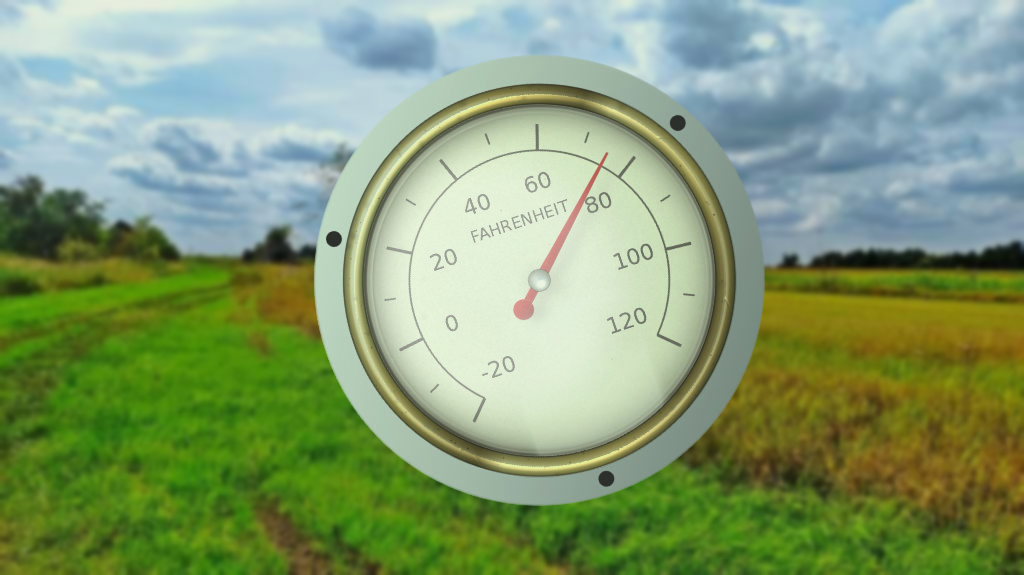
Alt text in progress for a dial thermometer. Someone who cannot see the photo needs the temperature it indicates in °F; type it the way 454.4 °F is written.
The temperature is 75 °F
